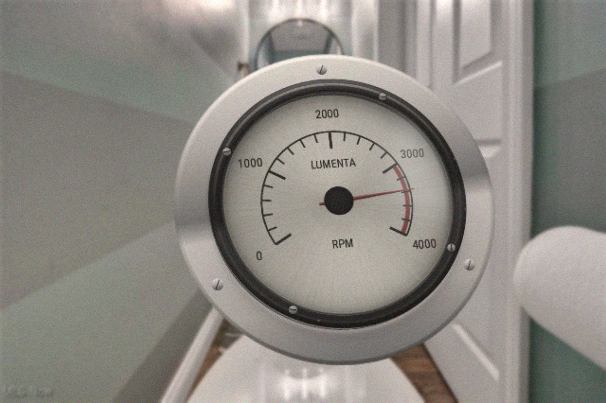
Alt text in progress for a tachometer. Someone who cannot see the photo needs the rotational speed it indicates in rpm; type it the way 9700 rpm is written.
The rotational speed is 3400 rpm
